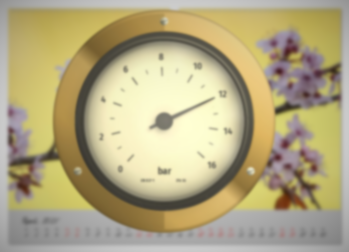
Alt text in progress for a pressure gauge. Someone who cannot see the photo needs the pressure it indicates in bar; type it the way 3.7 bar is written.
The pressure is 12 bar
